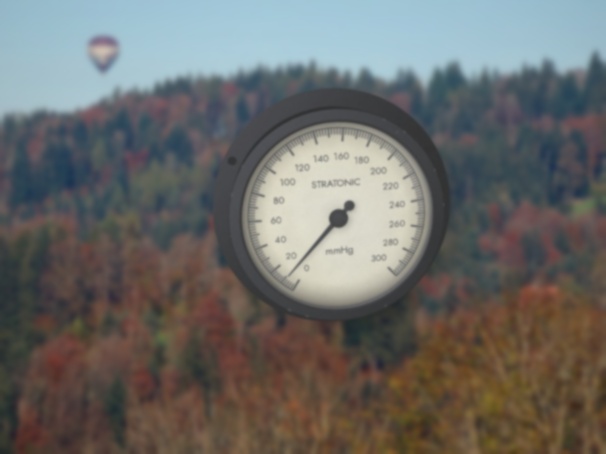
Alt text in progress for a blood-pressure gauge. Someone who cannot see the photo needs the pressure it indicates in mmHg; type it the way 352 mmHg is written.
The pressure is 10 mmHg
